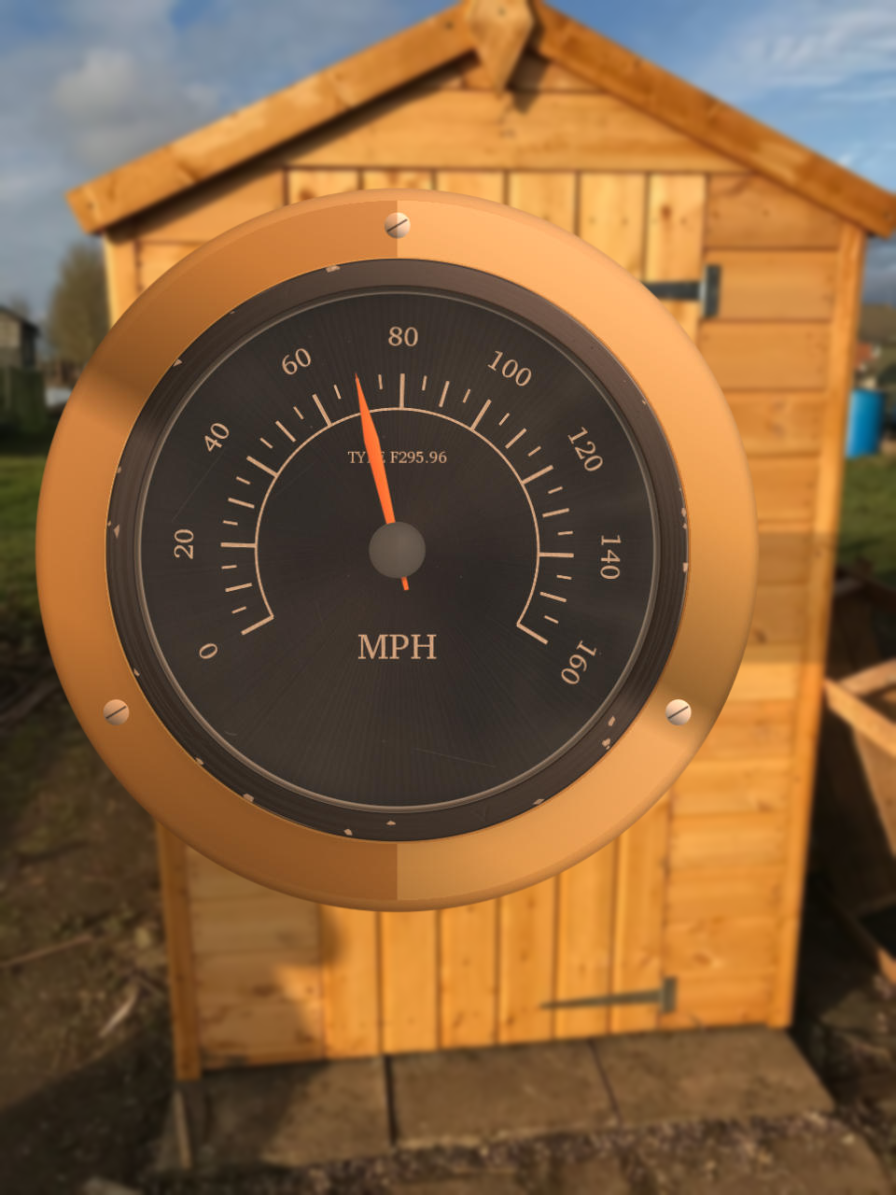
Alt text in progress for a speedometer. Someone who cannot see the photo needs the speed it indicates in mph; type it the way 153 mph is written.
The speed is 70 mph
